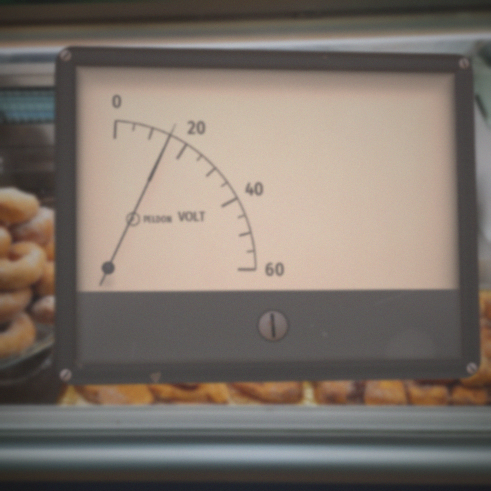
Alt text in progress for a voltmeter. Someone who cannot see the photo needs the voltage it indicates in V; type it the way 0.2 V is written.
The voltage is 15 V
